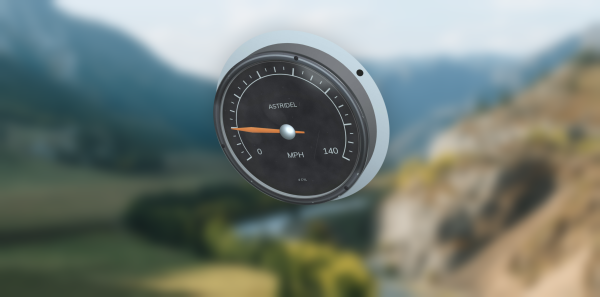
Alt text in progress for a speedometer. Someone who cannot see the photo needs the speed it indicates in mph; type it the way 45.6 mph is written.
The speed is 20 mph
